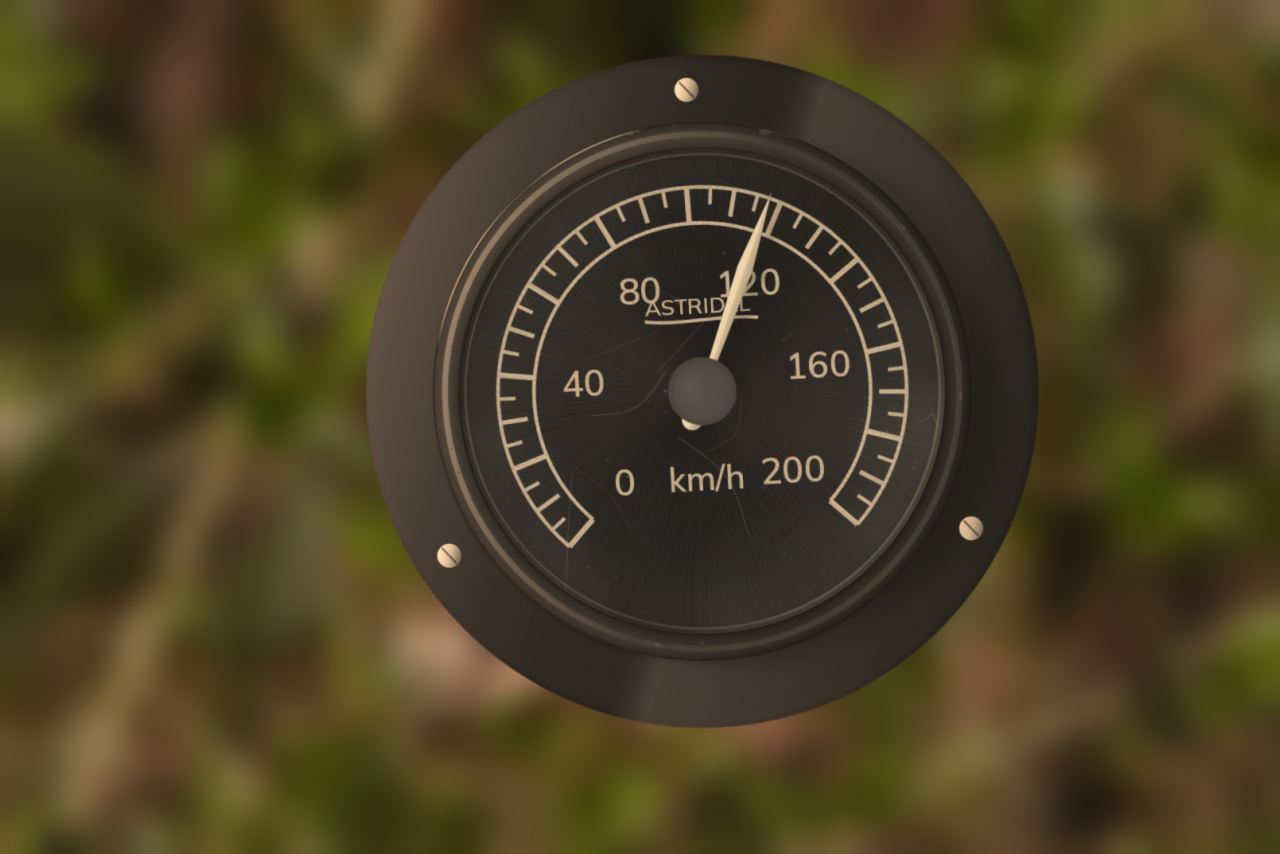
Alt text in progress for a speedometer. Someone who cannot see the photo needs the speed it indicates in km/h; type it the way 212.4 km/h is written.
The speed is 117.5 km/h
